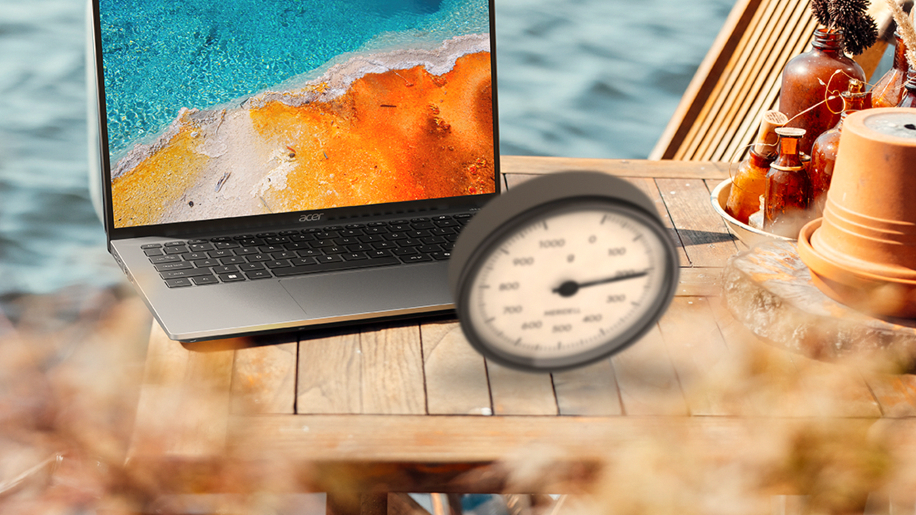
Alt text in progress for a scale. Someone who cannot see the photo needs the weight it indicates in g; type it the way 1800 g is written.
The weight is 200 g
